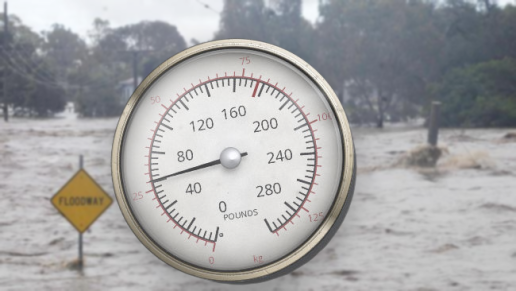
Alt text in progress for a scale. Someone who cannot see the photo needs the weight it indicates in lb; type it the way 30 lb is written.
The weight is 60 lb
